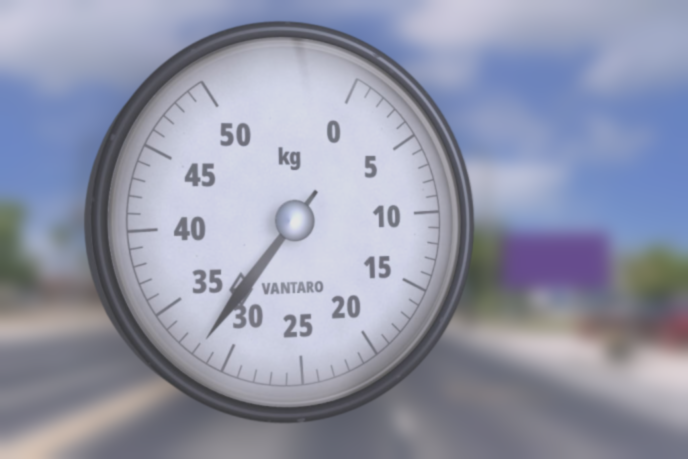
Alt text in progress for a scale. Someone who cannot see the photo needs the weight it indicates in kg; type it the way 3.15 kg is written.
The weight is 32 kg
